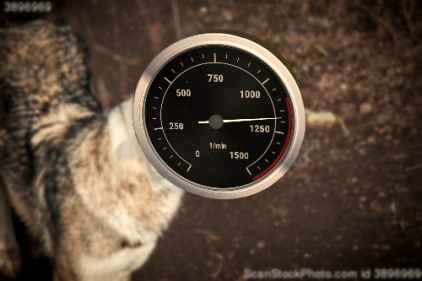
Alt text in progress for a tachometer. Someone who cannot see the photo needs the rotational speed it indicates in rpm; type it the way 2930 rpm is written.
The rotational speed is 1175 rpm
